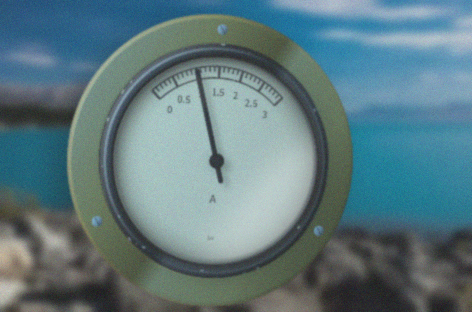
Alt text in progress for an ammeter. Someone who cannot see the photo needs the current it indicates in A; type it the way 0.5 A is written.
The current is 1 A
